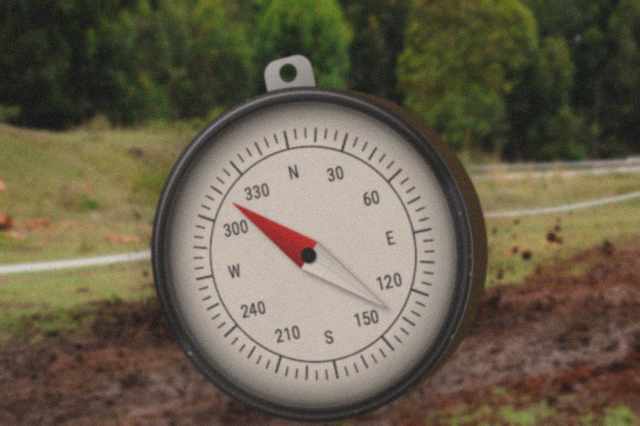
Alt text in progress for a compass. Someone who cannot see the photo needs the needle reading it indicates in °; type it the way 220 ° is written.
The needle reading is 315 °
